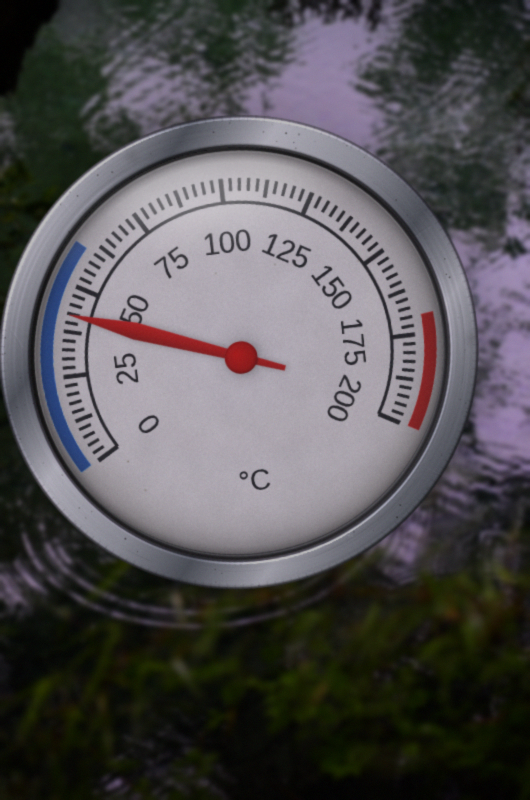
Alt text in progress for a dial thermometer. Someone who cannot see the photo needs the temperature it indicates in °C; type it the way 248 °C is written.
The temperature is 42.5 °C
